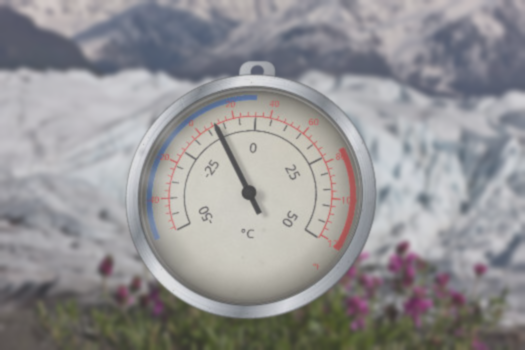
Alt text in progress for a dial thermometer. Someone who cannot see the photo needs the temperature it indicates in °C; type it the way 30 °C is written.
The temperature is -12.5 °C
